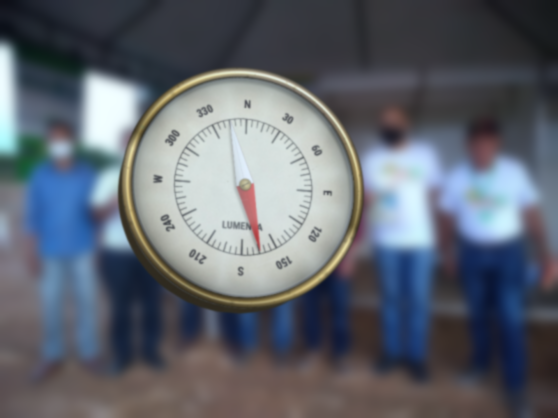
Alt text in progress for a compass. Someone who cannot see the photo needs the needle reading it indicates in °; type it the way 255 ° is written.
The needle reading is 165 °
